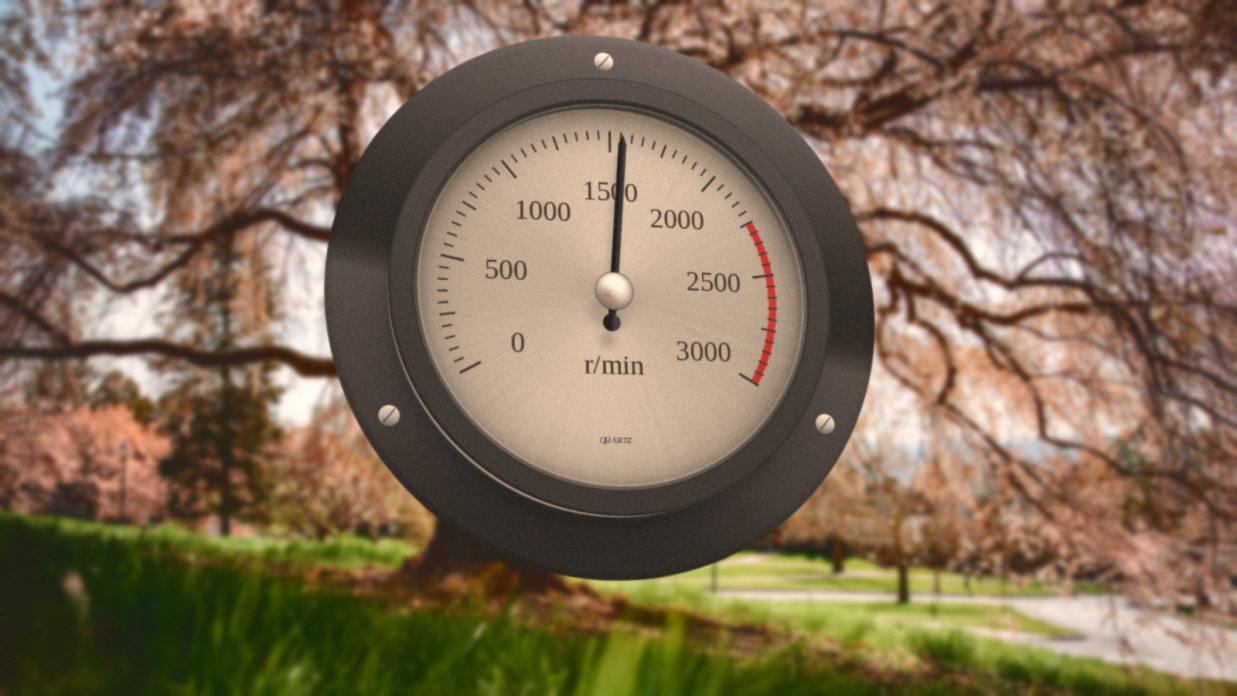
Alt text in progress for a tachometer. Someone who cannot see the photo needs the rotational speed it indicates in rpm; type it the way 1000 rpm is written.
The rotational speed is 1550 rpm
